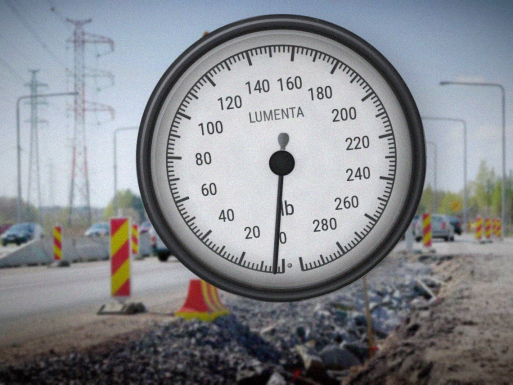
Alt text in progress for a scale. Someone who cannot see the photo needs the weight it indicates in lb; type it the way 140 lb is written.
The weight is 4 lb
